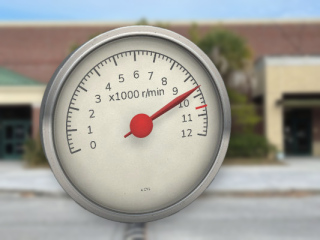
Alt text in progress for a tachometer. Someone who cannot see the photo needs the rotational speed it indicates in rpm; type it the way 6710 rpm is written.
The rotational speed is 9600 rpm
